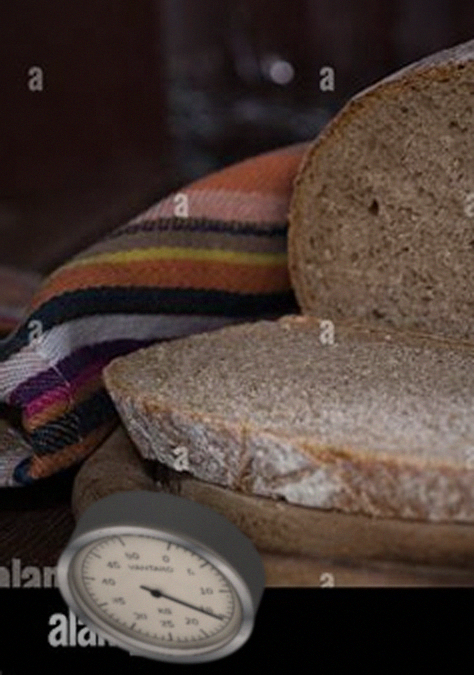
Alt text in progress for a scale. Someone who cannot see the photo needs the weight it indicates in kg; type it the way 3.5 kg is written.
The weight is 15 kg
